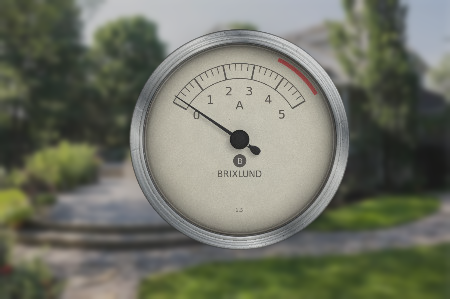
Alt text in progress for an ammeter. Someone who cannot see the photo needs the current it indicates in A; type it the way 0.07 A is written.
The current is 0.2 A
